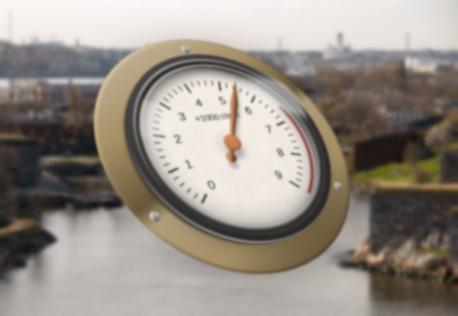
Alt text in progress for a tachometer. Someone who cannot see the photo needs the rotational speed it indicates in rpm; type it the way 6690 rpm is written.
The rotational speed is 5400 rpm
